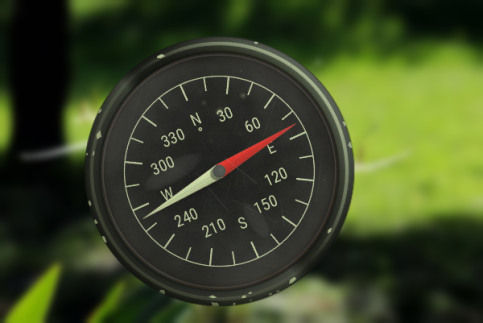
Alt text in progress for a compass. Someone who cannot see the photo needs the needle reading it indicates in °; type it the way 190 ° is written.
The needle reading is 82.5 °
